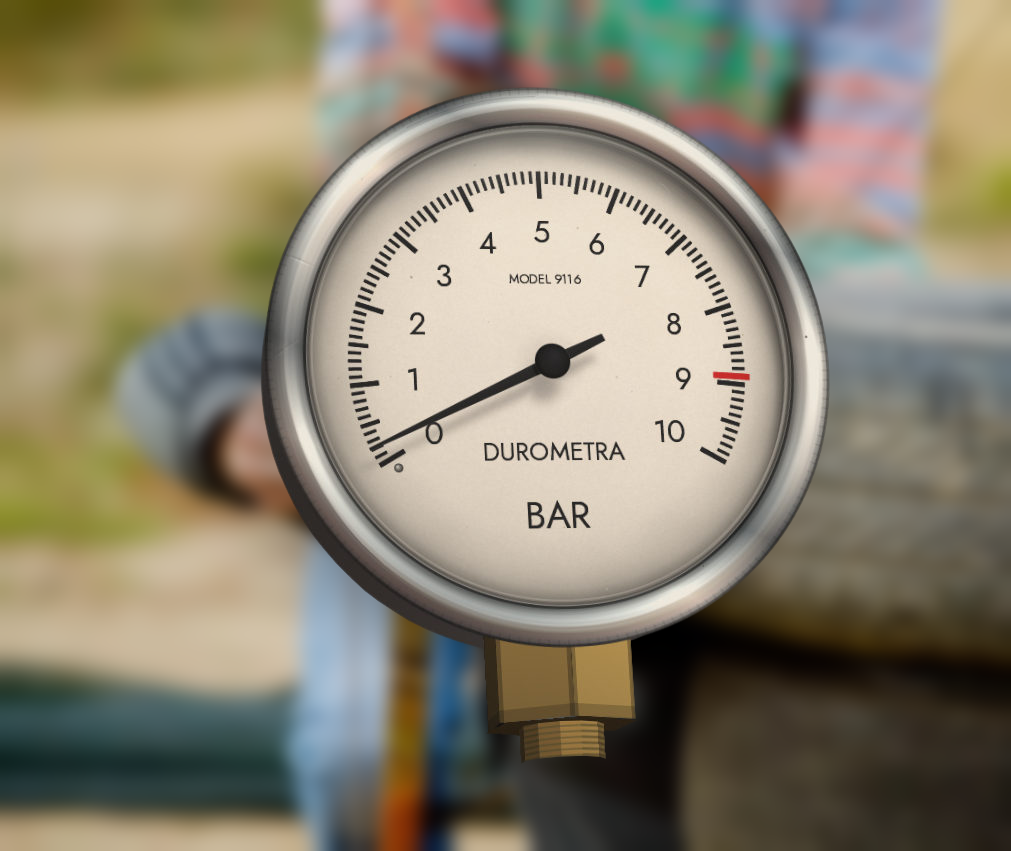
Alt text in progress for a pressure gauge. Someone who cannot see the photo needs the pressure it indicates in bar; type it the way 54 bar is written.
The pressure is 0.2 bar
